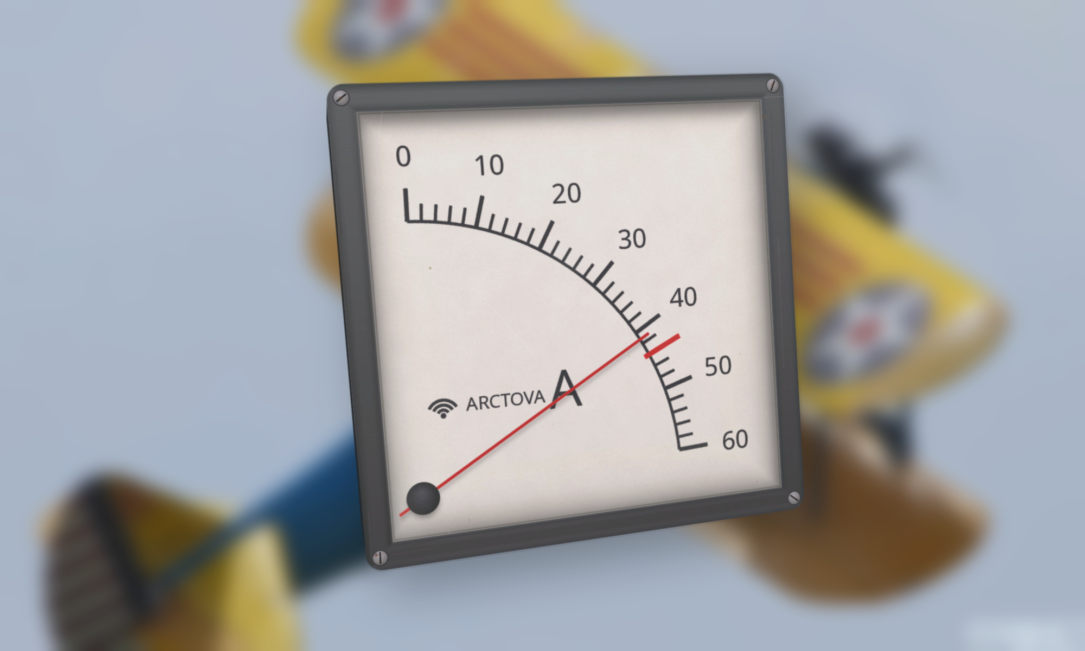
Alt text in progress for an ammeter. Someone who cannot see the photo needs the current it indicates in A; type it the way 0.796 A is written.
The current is 41 A
